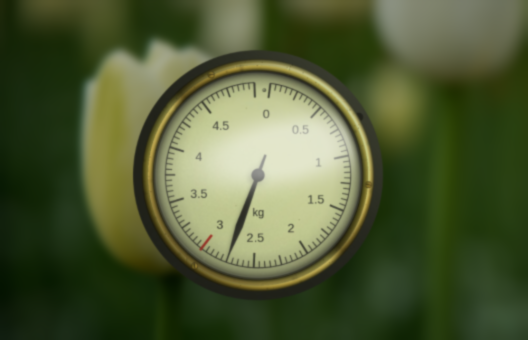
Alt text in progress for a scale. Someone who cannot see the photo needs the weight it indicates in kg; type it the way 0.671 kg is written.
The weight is 2.75 kg
